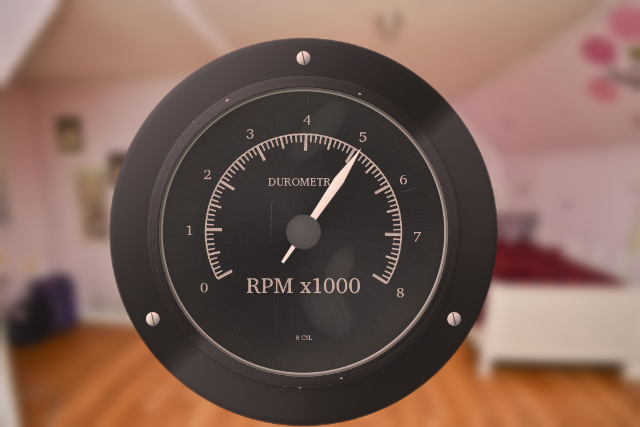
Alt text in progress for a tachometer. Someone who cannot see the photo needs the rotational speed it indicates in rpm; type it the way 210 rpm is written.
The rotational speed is 5100 rpm
